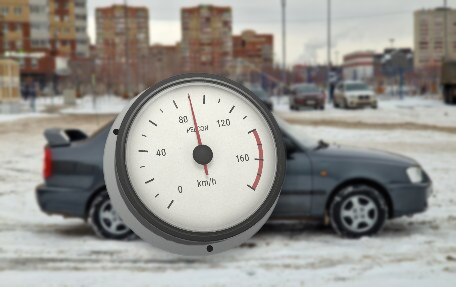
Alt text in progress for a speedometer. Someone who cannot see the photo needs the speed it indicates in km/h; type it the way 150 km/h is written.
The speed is 90 km/h
